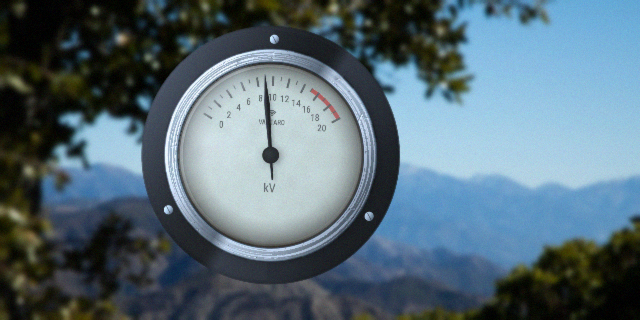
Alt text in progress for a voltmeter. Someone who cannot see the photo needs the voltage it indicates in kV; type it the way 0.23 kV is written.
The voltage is 9 kV
